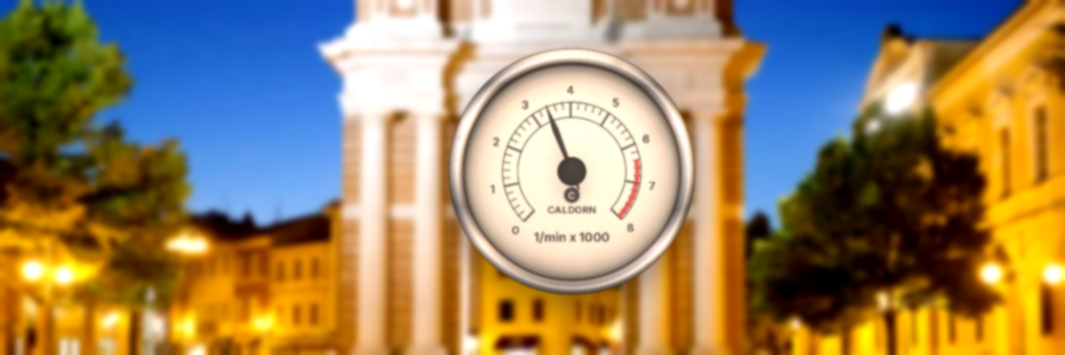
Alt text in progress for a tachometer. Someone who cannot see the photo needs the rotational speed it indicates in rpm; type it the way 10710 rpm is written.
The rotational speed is 3400 rpm
